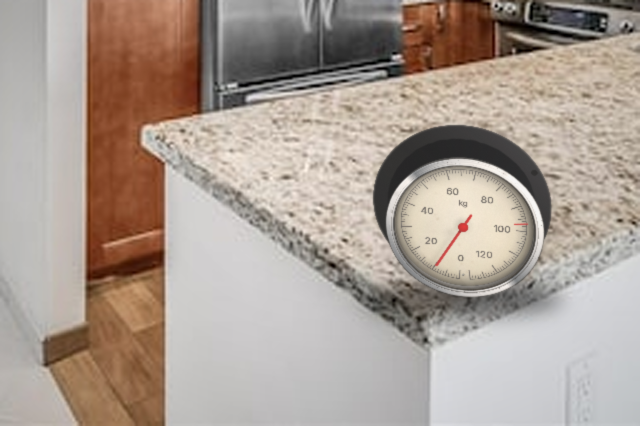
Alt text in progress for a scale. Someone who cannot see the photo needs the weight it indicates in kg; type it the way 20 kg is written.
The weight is 10 kg
